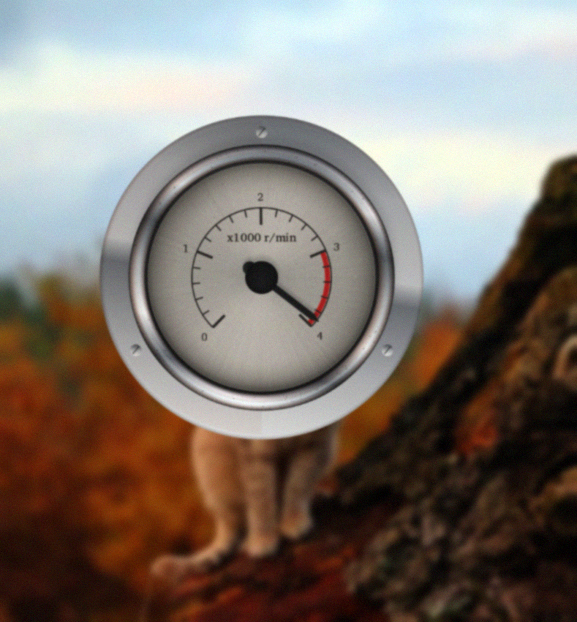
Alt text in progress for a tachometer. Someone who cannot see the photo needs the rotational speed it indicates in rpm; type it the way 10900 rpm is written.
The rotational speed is 3900 rpm
